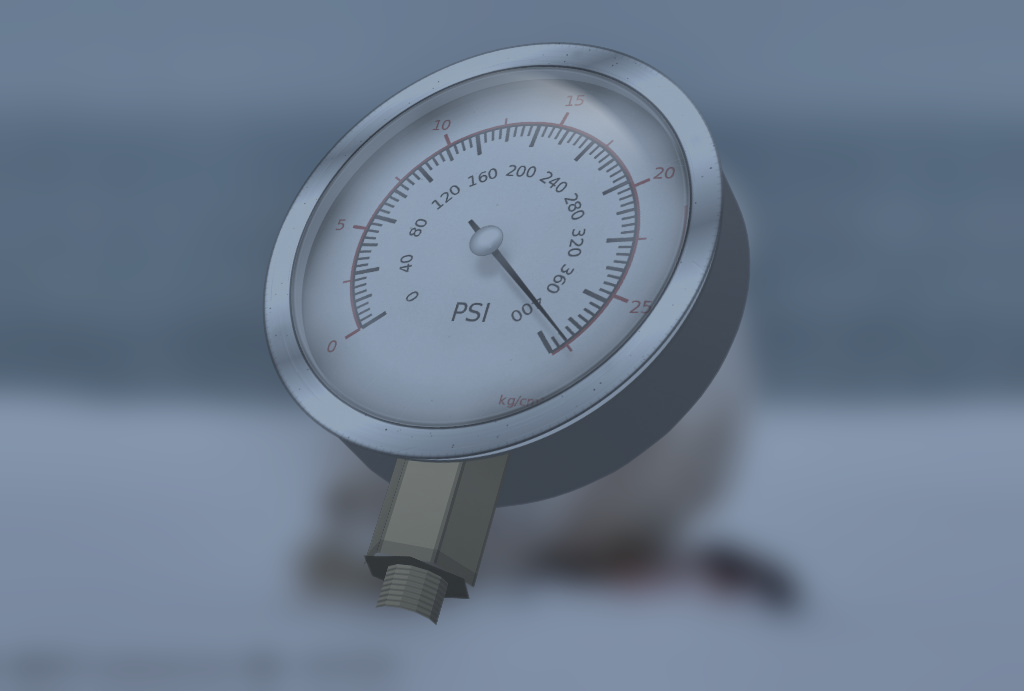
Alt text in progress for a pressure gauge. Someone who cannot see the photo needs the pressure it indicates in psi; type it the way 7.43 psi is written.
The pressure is 390 psi
